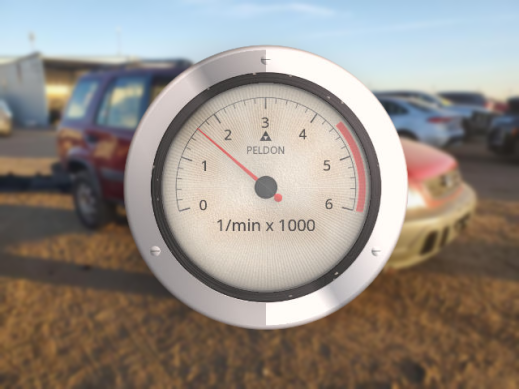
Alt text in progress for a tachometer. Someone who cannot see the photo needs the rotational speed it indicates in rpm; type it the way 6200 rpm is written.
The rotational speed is 1600 rpm
